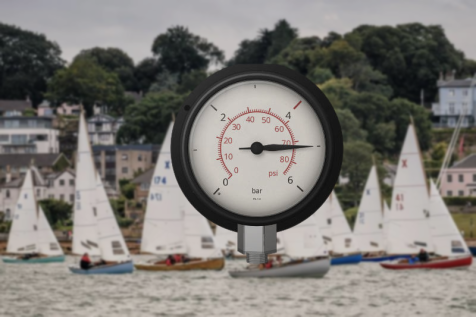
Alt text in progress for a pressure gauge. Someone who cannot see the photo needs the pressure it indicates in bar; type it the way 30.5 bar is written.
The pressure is 5 bar
